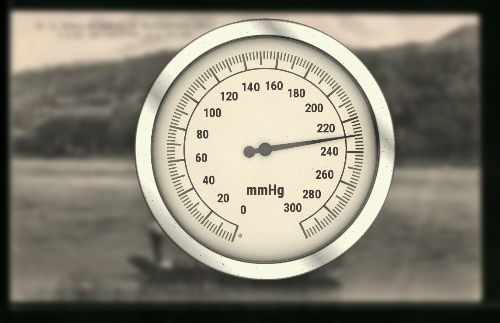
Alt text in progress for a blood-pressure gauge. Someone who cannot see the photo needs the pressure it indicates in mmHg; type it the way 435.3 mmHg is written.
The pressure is 230 mmHg
